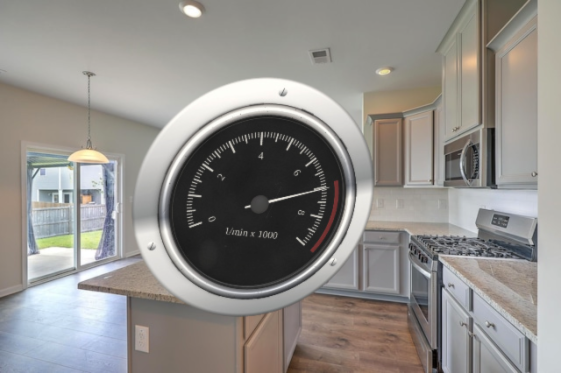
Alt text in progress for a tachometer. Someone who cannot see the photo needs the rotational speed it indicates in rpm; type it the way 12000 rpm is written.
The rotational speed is 7000 rpm
